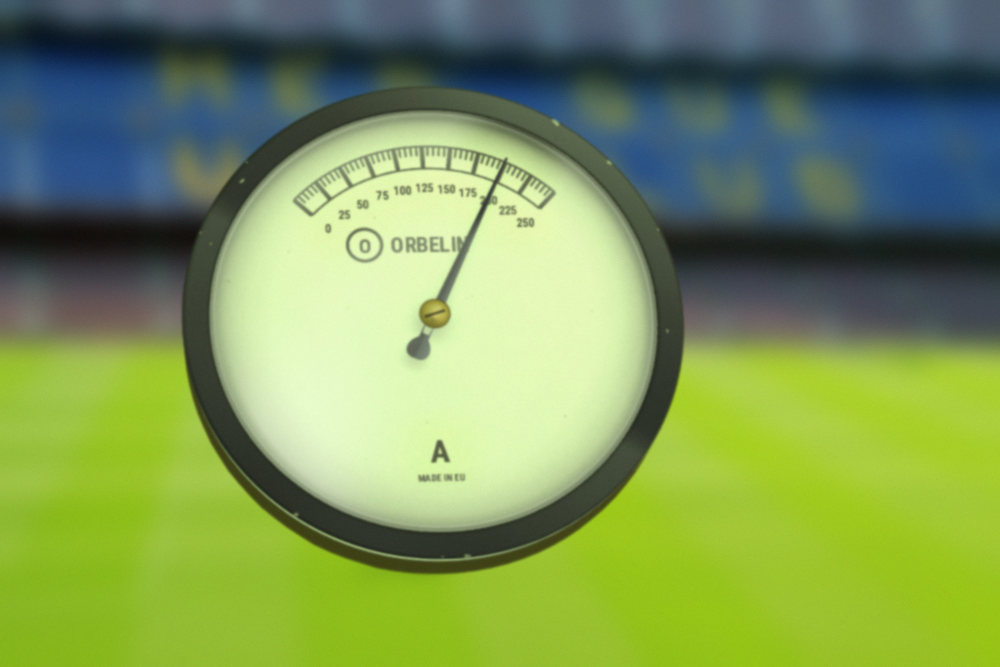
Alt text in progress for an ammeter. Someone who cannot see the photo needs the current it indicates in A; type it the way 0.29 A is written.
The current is 200 A
